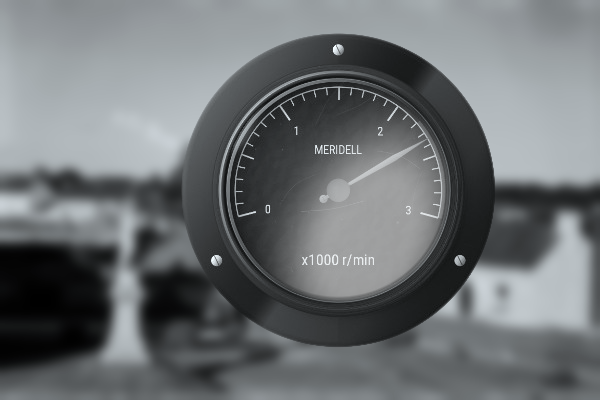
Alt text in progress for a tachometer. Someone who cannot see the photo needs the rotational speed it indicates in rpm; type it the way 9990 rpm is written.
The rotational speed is 2350 rpm
